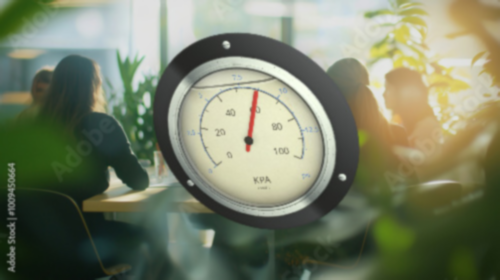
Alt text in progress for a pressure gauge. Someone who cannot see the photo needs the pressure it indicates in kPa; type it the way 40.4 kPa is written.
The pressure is 60 kPa
